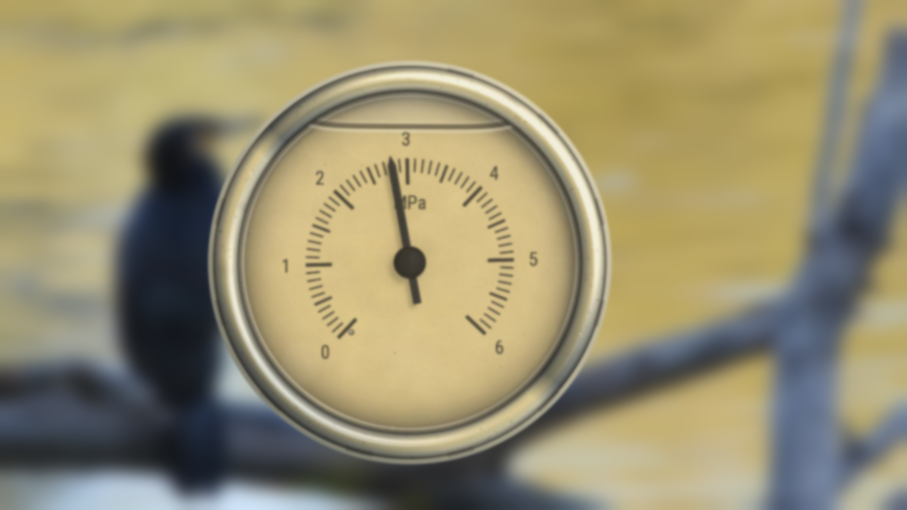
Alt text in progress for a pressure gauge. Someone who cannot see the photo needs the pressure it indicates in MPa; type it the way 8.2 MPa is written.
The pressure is 2.8 MPa
